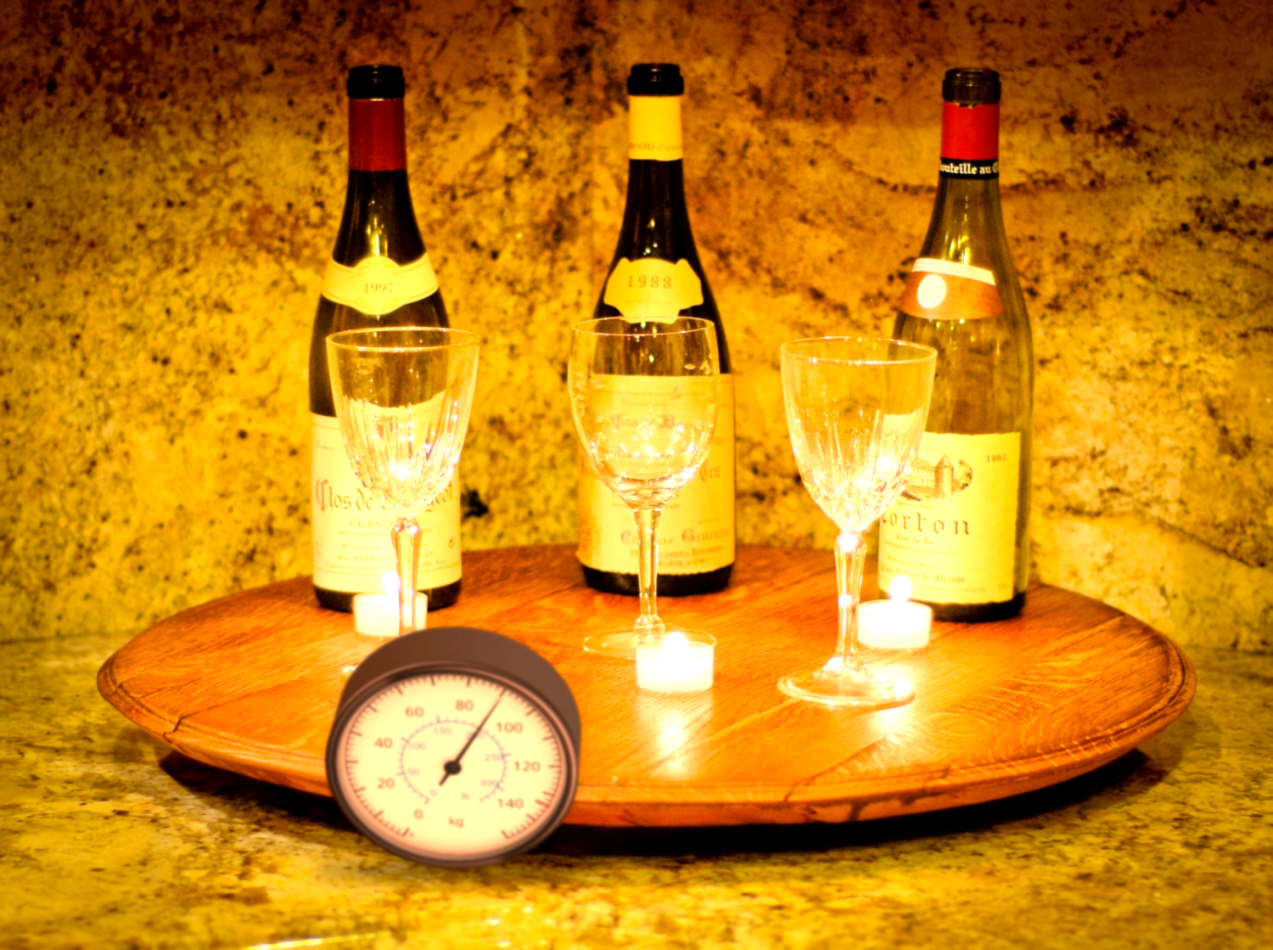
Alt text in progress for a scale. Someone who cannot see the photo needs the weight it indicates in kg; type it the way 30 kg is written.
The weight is 90 kg
